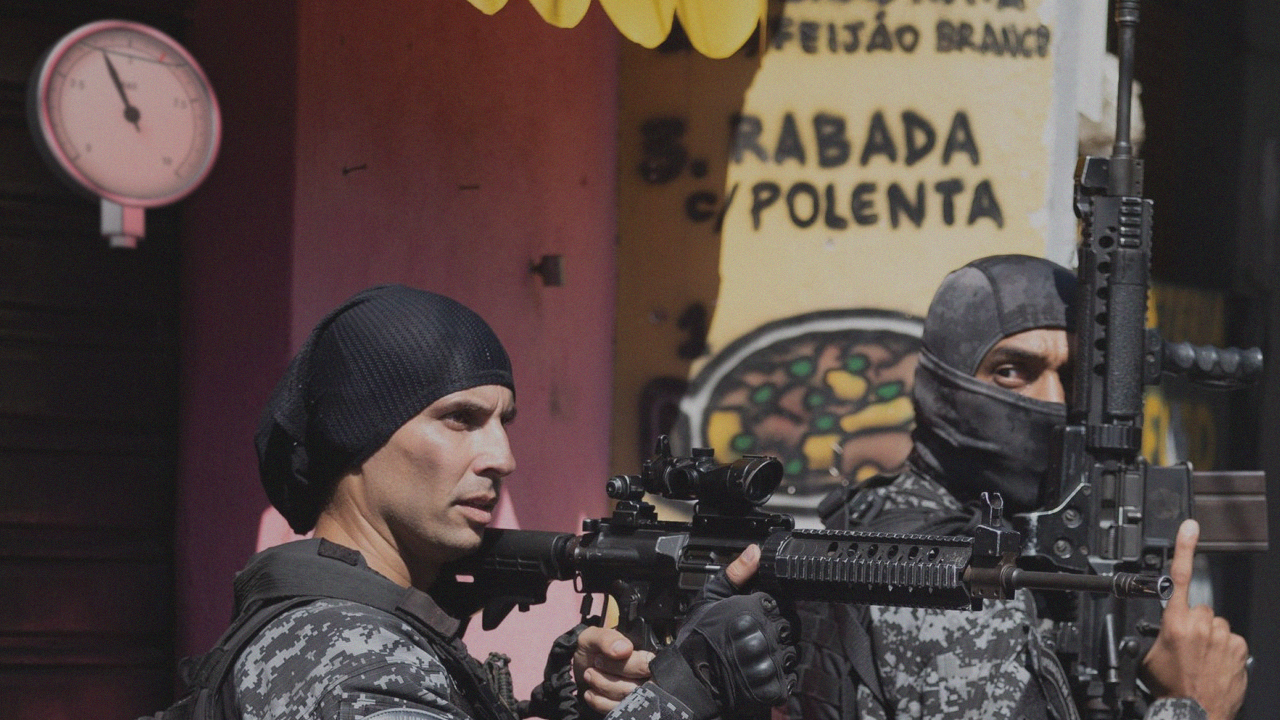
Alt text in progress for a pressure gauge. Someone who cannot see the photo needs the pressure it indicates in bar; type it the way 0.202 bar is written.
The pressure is 4 bar
